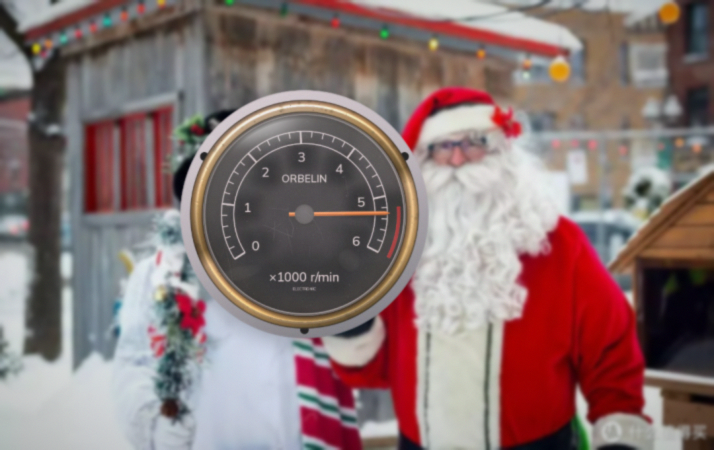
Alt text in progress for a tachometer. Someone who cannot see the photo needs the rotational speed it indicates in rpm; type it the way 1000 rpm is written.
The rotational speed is 5300 rpm
